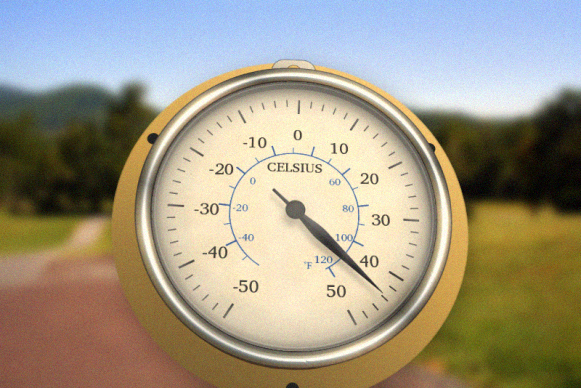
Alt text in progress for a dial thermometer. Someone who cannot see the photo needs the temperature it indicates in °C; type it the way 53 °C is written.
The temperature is 44 °C
